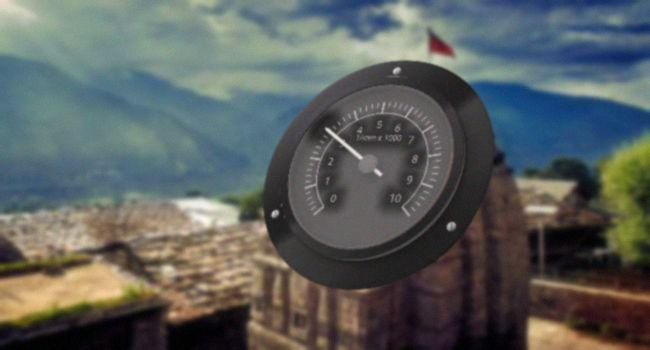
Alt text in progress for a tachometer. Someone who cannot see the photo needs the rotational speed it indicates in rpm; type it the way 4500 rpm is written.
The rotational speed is 3000 rpm
